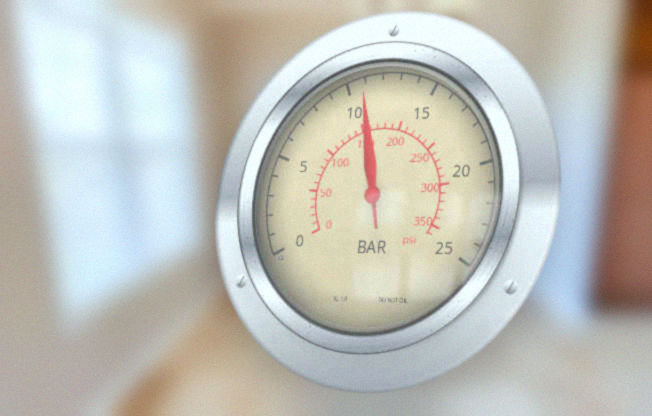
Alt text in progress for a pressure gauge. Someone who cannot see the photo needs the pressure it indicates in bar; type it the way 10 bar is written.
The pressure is 11 bar
